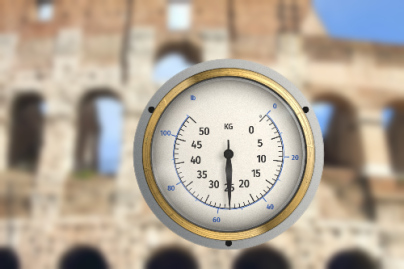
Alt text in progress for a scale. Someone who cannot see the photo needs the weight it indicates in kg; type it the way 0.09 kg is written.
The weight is 25 kg
